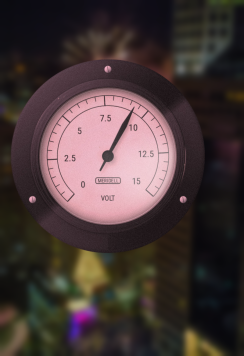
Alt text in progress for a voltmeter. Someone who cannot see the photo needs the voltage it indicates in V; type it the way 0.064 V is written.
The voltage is 9.25 V
